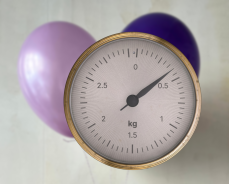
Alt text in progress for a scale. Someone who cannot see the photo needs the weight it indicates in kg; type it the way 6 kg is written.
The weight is 0.4 kg
